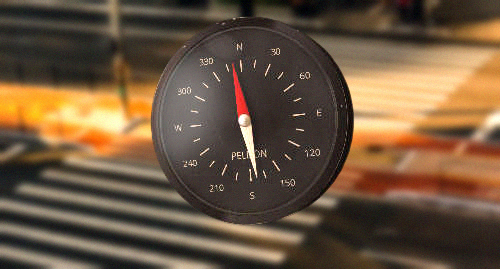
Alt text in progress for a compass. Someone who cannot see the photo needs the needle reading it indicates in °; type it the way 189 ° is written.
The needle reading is 352.5 °
